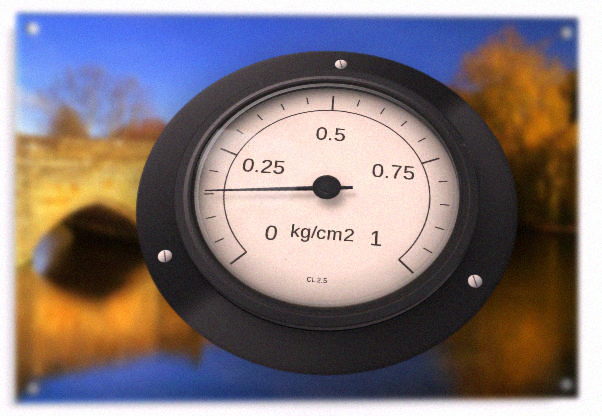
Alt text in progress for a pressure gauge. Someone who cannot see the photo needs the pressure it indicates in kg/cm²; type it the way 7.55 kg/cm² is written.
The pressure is 0.15 kg/cm²
